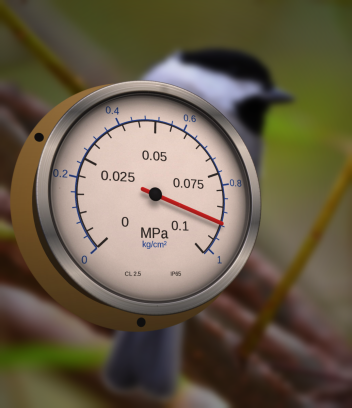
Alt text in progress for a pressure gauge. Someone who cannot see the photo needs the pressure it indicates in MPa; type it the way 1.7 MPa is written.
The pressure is 0.09 MPa
